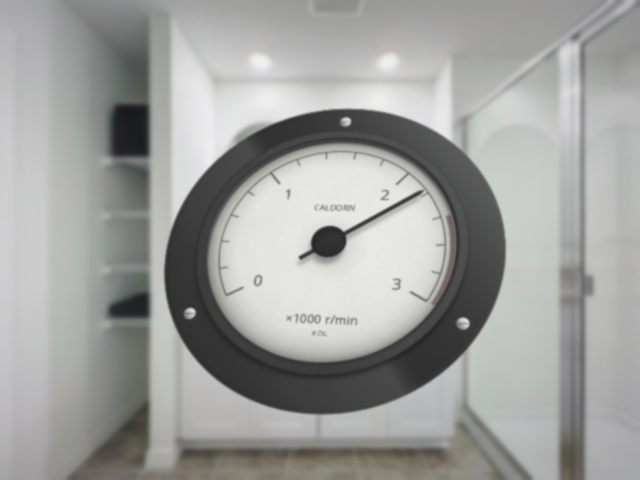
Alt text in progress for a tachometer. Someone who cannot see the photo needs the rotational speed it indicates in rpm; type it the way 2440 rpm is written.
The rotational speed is 2200 rpm
